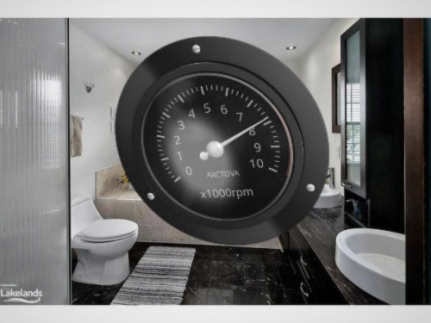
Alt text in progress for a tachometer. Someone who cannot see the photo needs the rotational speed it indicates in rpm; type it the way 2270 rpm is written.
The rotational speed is 7800 rpm
